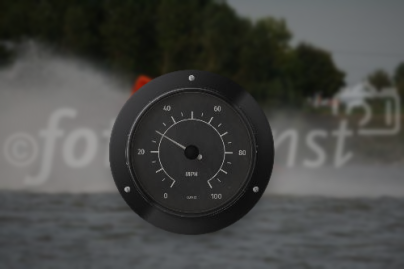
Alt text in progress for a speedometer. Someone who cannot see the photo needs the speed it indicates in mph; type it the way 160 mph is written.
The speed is 30 mph
